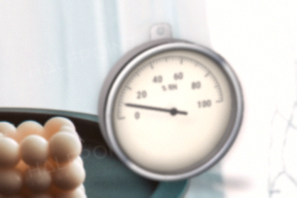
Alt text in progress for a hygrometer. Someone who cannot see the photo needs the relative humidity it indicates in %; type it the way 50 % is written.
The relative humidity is 10 %
